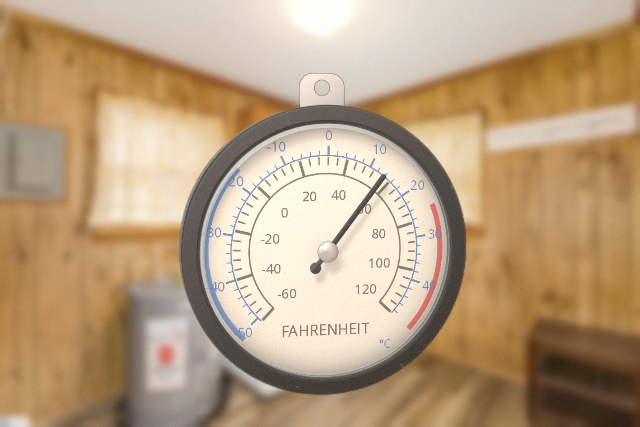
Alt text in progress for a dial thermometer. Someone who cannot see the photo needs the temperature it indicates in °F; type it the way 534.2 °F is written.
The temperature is 56 °F
